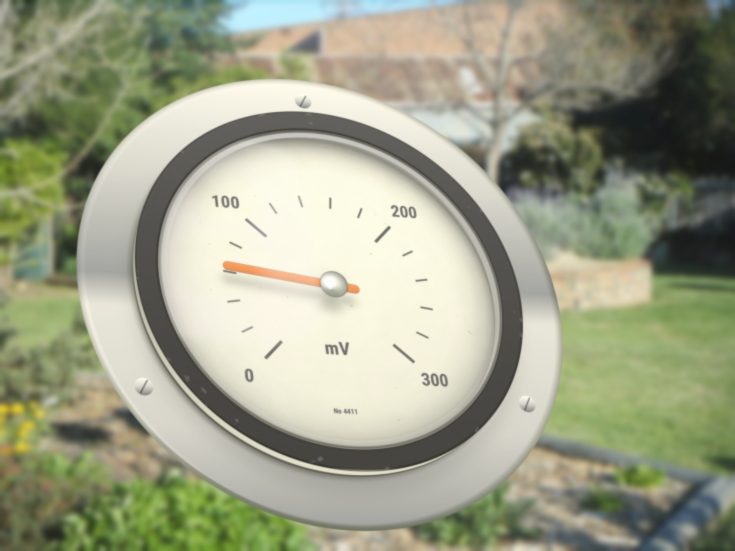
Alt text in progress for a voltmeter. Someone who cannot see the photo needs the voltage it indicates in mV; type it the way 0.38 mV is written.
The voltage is 60 mV
